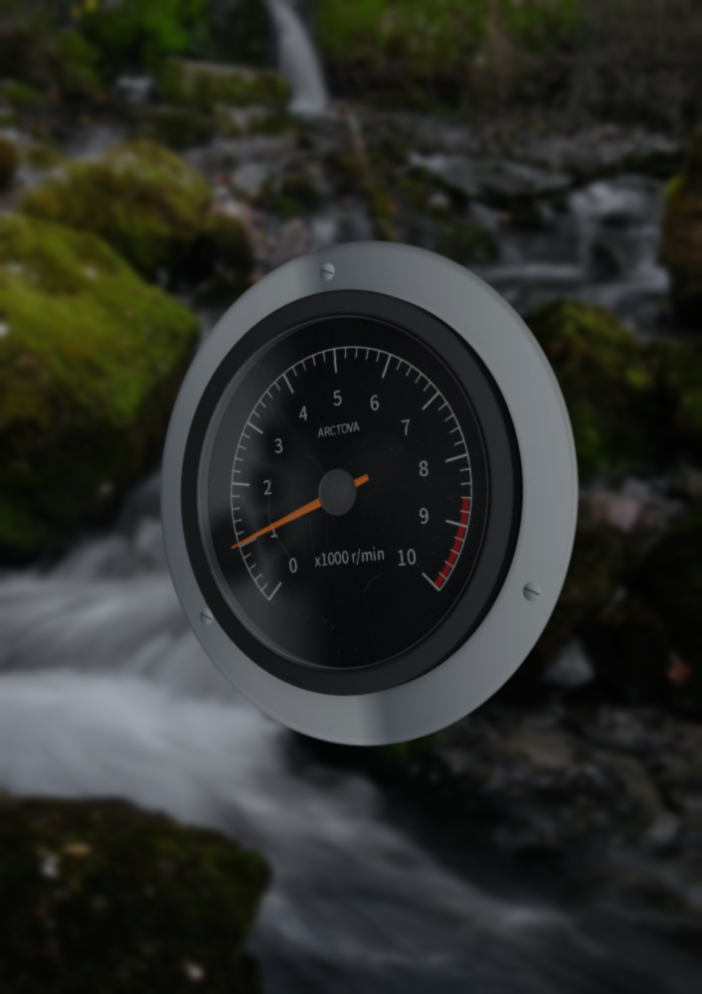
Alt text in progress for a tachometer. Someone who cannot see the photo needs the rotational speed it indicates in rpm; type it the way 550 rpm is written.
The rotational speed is 1000 rpm
